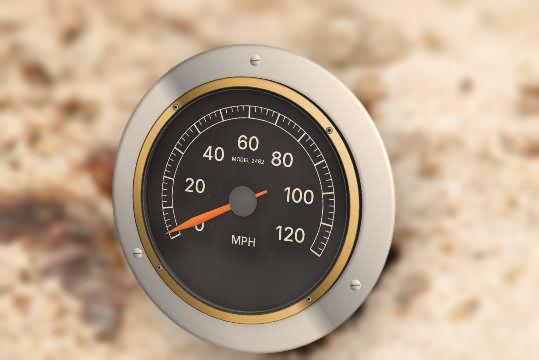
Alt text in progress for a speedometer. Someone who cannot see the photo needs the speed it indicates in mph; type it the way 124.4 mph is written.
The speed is 2 mph
